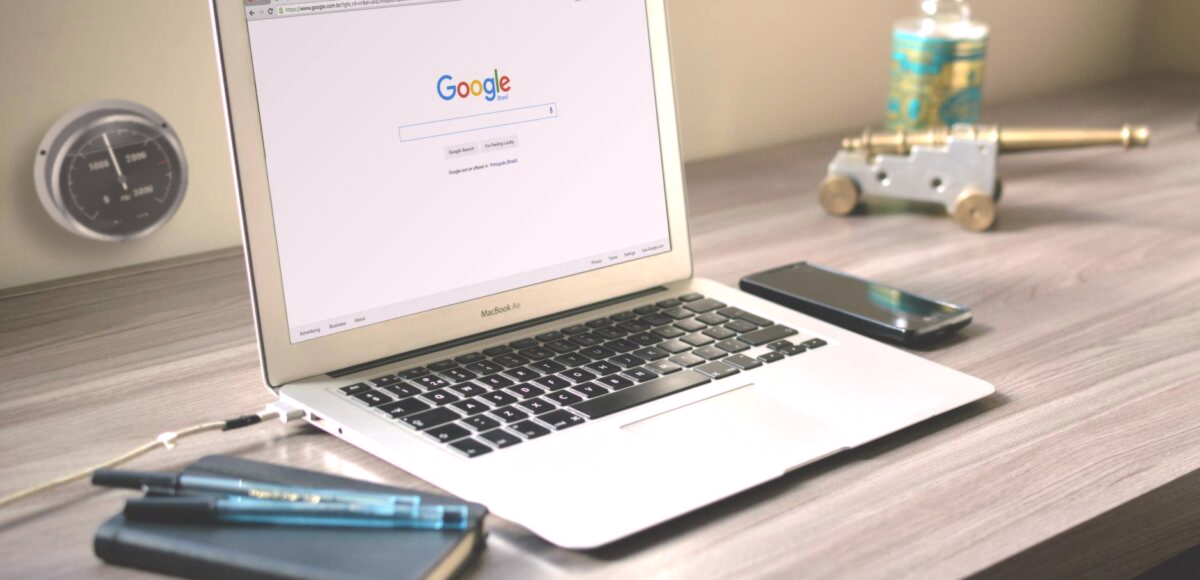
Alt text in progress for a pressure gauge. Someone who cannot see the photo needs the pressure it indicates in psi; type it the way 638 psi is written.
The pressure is 1400 psi
